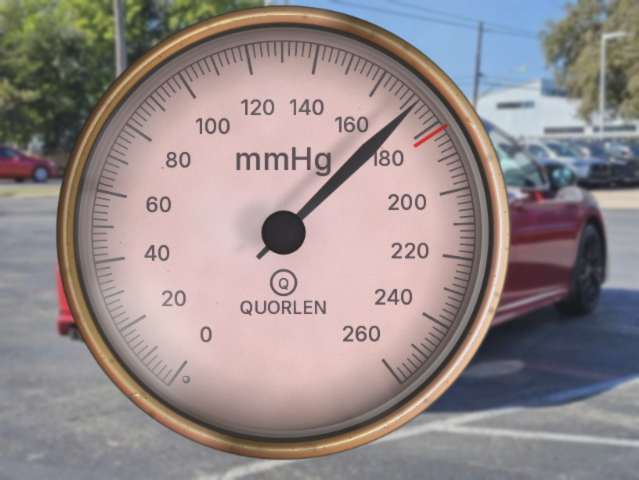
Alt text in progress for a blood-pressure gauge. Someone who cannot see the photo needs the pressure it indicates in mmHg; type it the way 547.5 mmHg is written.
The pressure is 172 mmHg
